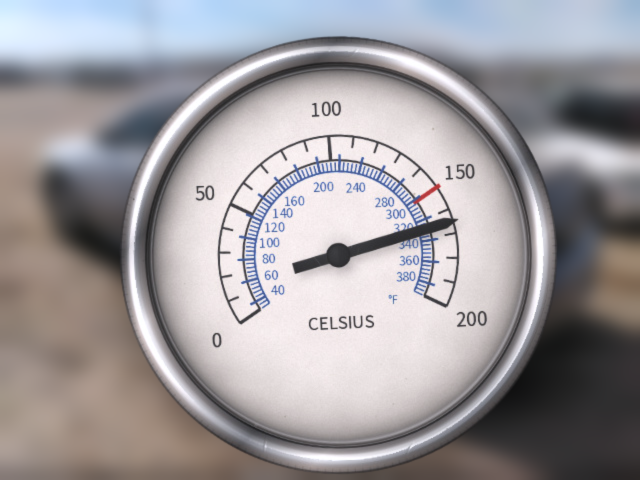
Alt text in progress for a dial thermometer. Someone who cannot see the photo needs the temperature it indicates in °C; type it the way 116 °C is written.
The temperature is 165 °C
